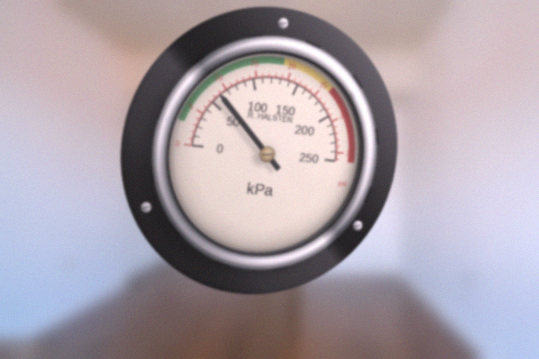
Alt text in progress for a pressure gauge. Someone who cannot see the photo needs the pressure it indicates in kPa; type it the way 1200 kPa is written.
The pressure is 60 kPa
